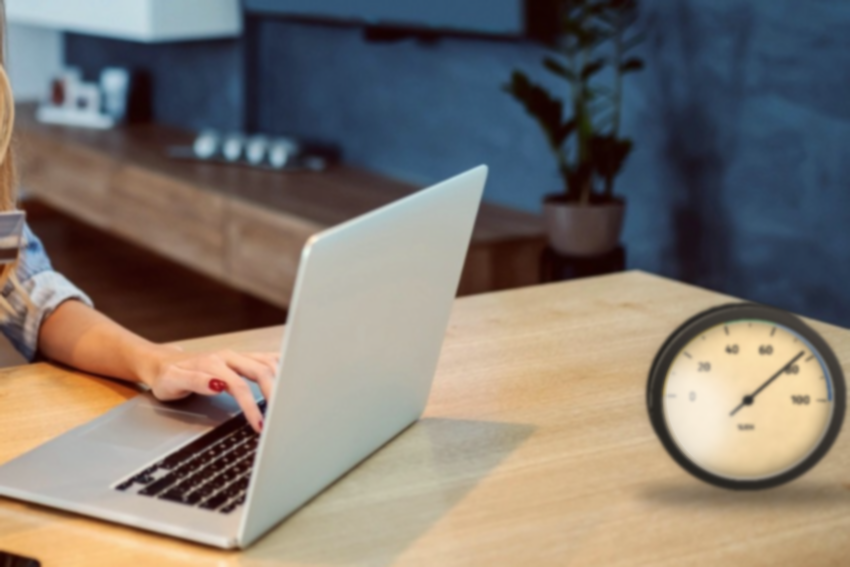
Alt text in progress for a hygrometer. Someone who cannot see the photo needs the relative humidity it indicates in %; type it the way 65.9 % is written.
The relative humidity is 75 %
